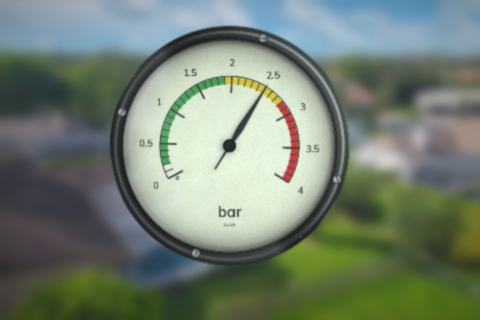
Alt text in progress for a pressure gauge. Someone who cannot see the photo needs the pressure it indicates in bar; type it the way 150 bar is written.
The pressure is 2.5 bar
